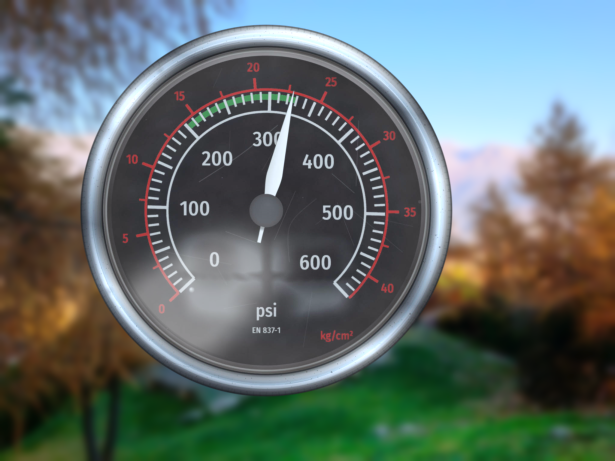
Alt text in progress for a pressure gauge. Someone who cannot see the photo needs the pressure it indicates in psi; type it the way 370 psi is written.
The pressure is 325 psi
